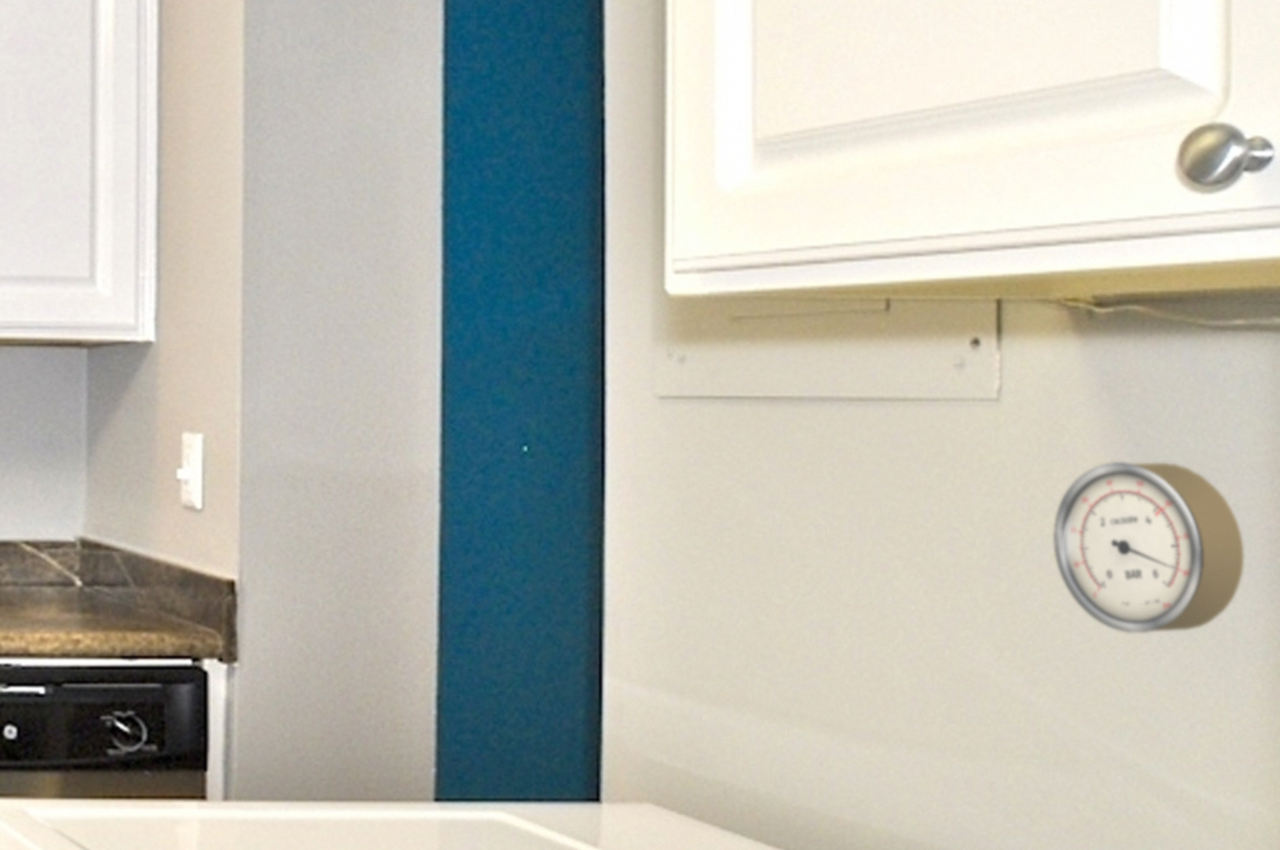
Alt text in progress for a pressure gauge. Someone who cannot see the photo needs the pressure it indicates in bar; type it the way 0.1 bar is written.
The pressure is 5.5 bar
